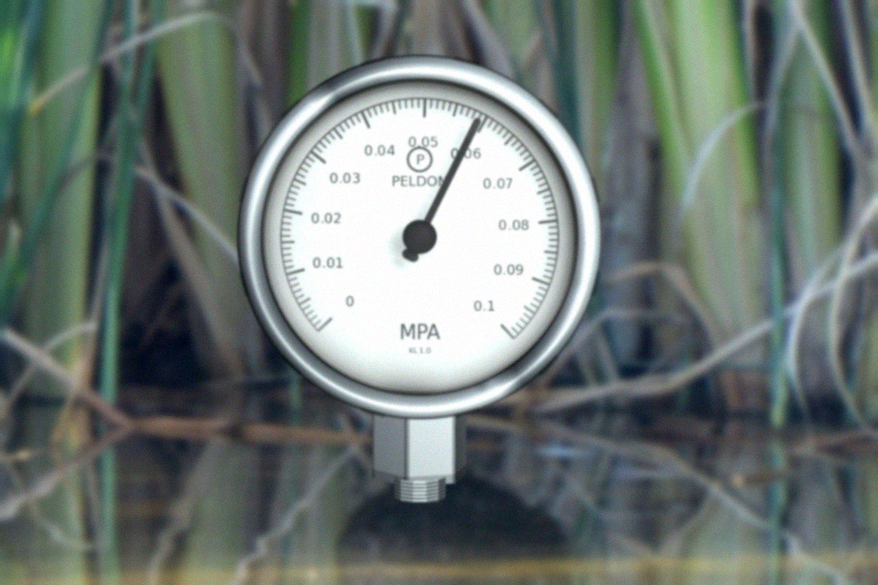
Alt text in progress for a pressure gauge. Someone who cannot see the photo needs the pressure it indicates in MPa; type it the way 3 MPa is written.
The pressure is 0.059 MPa
